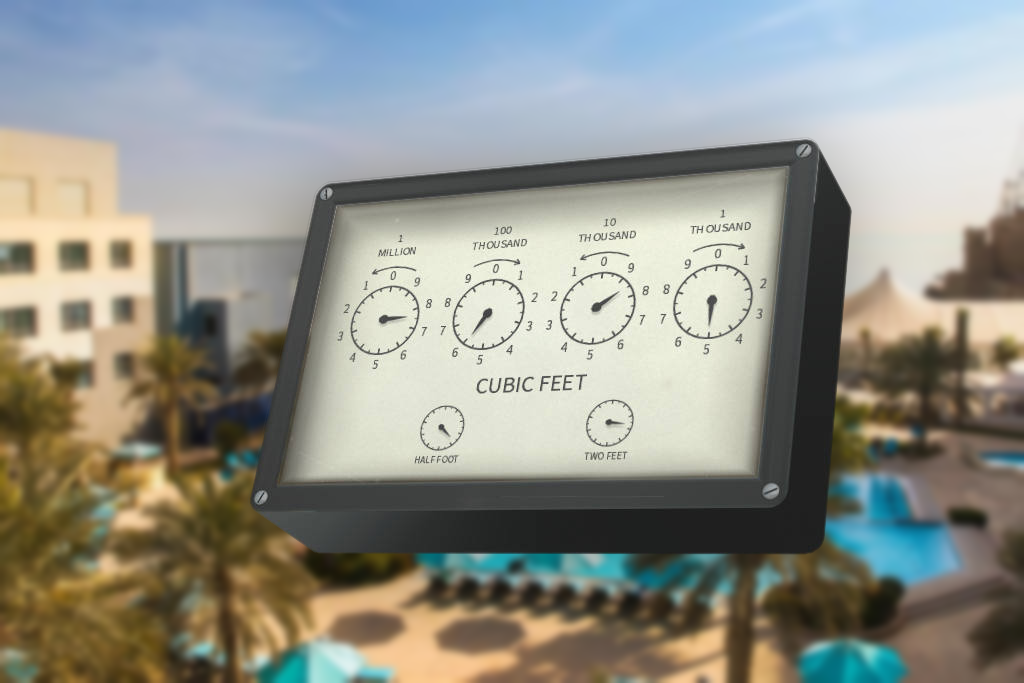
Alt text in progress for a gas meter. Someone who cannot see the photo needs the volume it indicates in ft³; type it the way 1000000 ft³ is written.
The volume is 758500 ft³
